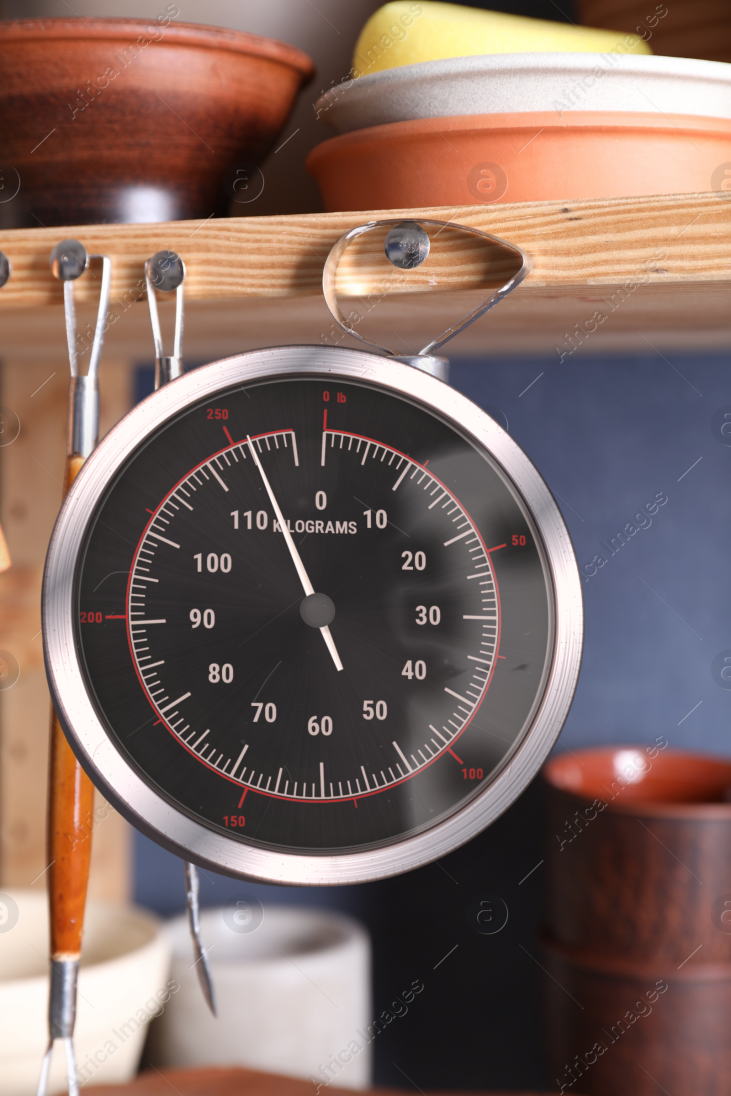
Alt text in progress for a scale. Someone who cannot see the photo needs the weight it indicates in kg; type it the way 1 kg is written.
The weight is 115 kg
